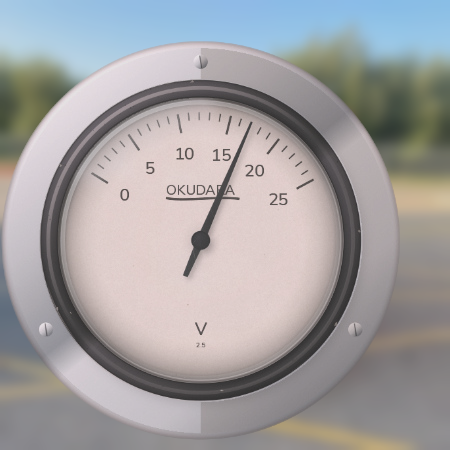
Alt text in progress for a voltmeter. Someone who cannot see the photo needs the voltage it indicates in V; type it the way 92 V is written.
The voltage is 17 V
